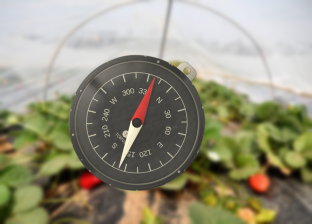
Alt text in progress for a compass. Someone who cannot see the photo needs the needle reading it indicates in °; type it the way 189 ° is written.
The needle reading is 337.5 °
